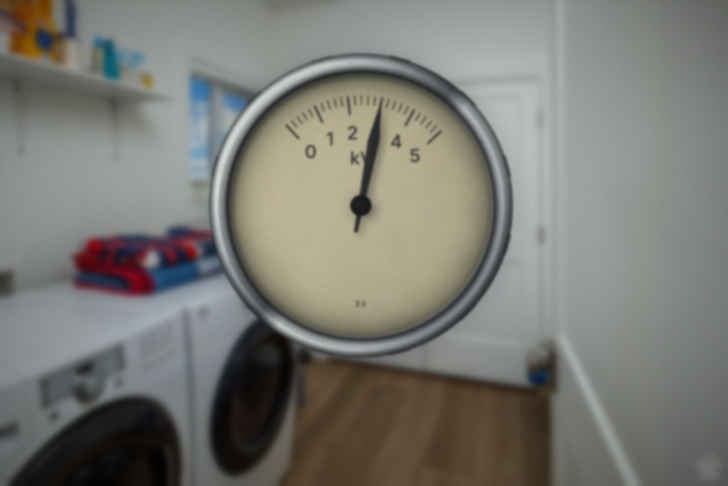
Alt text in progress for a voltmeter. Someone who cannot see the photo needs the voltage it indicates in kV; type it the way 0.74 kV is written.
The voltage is 3 kV
